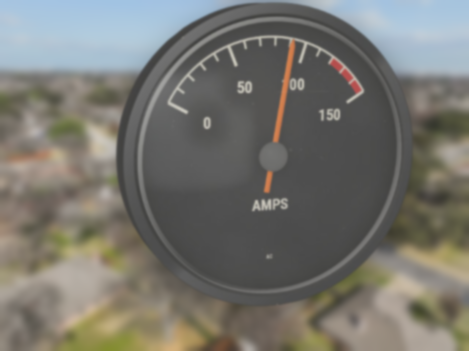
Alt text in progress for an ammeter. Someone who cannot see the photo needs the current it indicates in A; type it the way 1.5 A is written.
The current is 90 A
